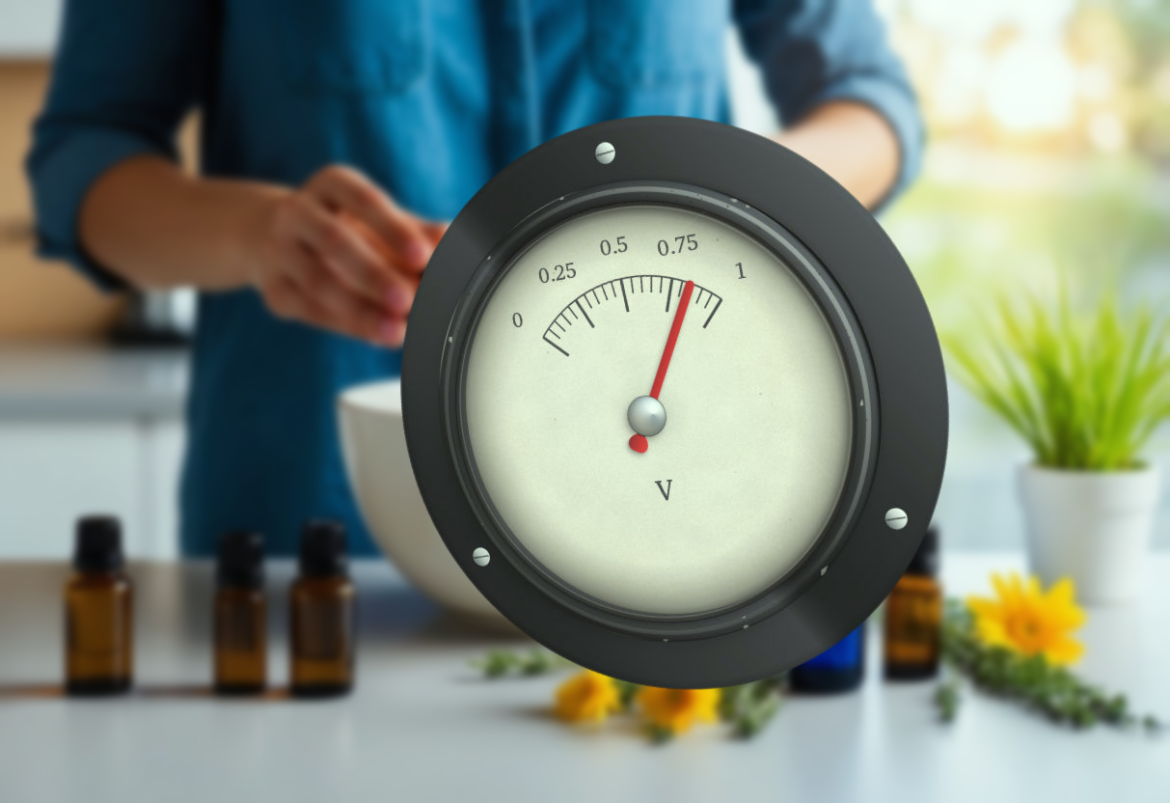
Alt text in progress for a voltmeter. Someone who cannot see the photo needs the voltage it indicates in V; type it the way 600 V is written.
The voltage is 0.85 V
